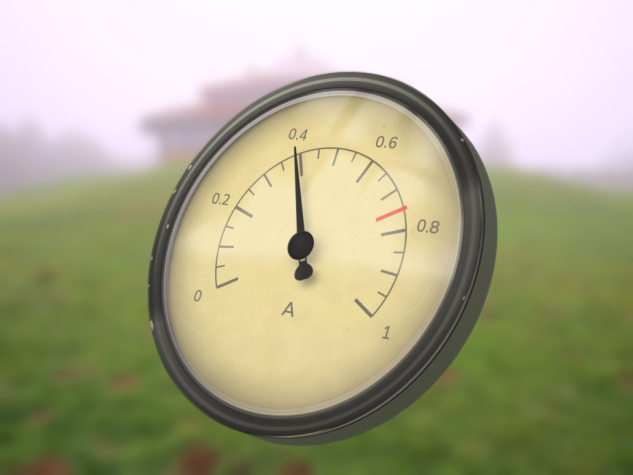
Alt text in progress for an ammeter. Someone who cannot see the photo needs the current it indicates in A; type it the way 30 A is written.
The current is 0.4 A
